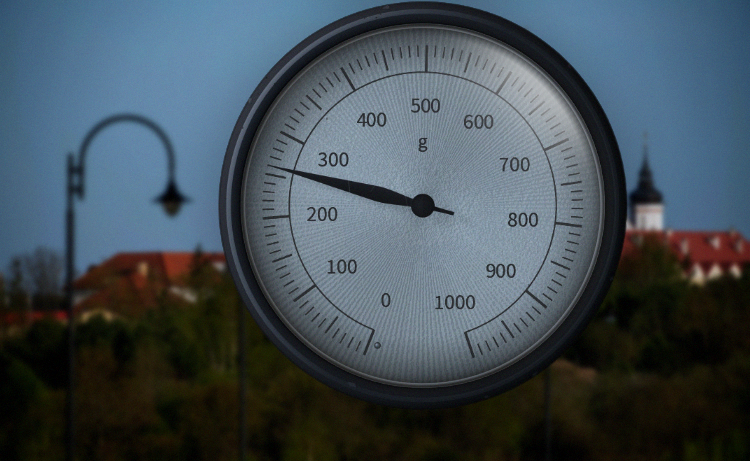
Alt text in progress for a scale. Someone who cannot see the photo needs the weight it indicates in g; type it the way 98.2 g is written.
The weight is 260 g
